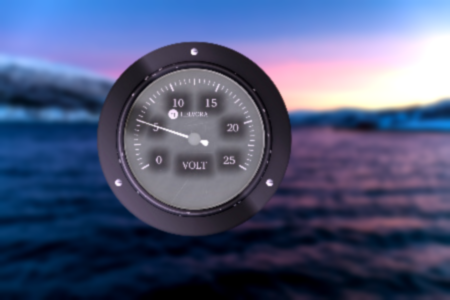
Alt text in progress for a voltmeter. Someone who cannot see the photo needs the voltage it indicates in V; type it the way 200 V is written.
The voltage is 5 V
